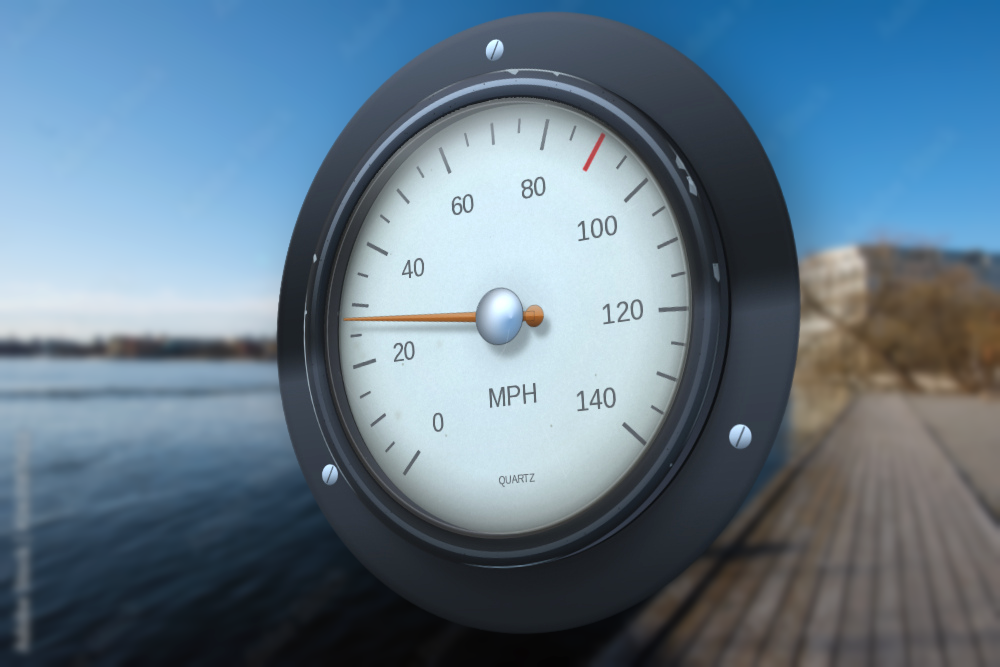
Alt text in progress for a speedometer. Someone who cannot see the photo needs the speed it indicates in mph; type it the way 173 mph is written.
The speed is 27.5 mph
